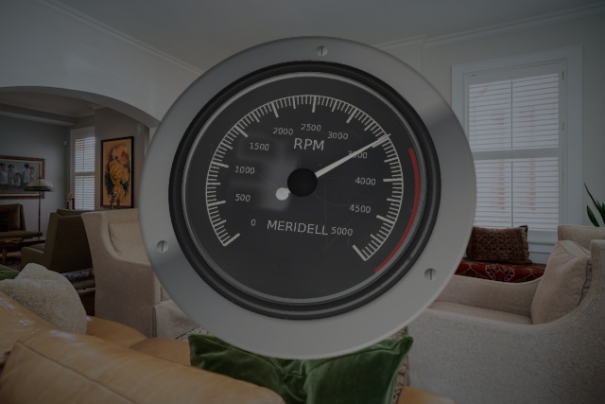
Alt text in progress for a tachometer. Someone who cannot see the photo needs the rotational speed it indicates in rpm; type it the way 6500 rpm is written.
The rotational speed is 3500 rpm
